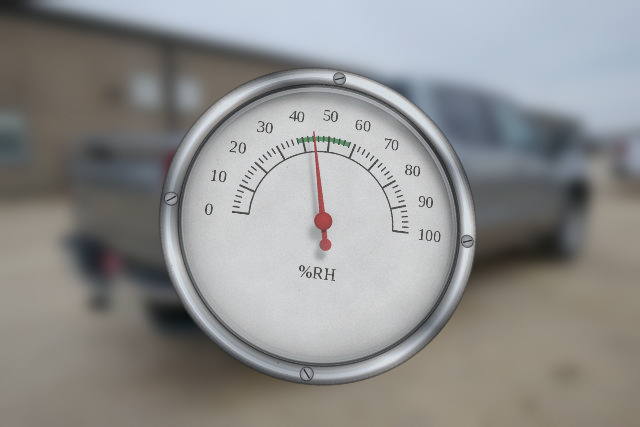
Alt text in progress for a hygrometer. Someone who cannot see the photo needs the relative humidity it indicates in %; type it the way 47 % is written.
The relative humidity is 44 %
